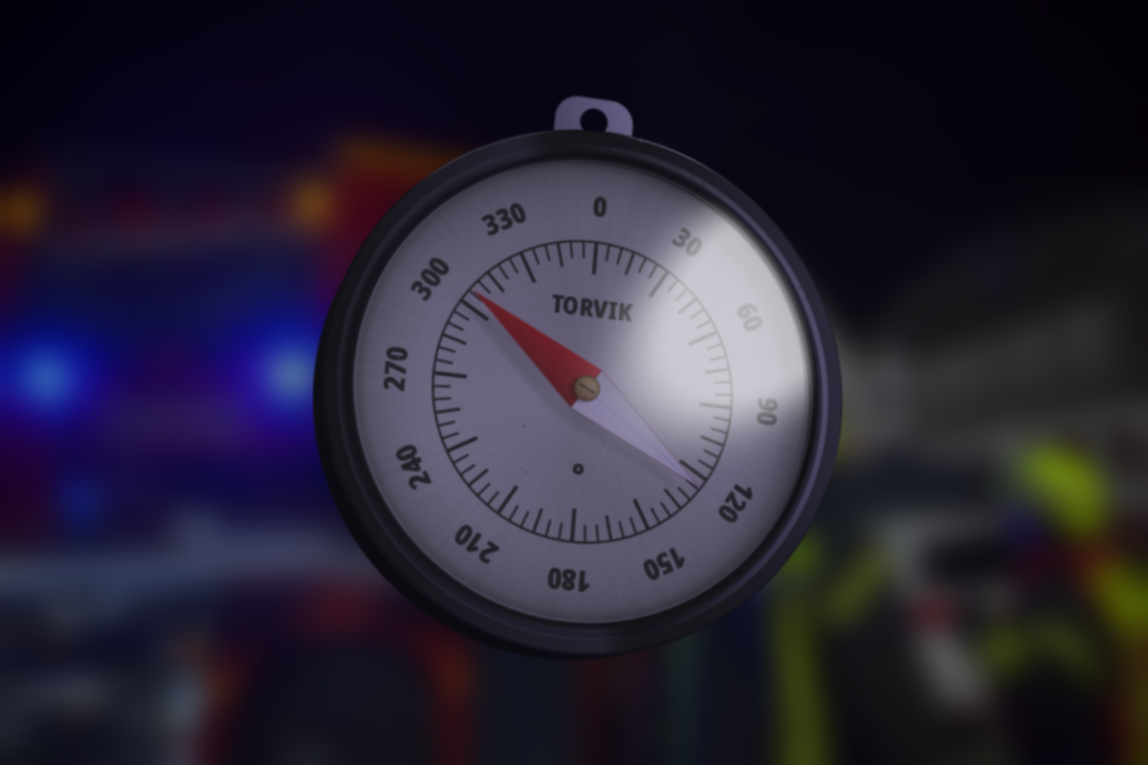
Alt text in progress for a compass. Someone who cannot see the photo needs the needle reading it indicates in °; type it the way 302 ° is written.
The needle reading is 305 °
